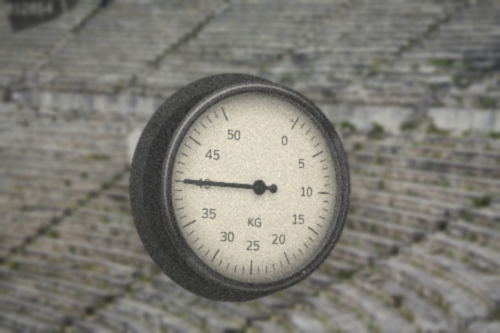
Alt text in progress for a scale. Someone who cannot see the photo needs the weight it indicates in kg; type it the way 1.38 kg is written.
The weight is 40 kg
